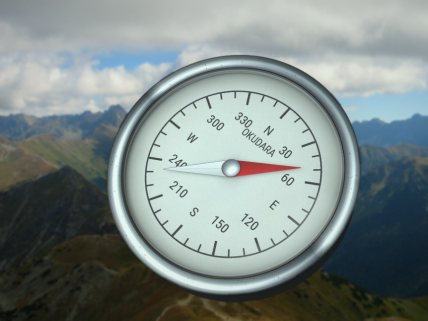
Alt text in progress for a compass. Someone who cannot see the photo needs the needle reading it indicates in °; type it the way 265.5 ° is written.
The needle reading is 50 °
